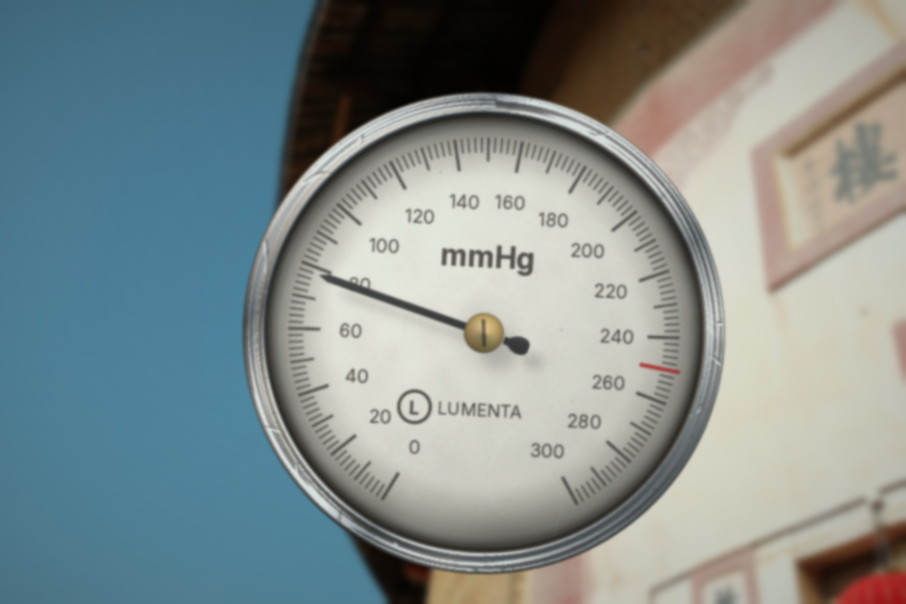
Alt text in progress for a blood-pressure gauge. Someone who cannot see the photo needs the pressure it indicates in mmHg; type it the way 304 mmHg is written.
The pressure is 78 mmHg
